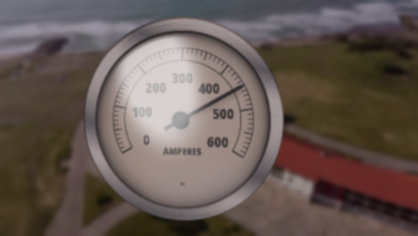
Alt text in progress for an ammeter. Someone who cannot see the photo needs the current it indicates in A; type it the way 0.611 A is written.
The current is 450 A
